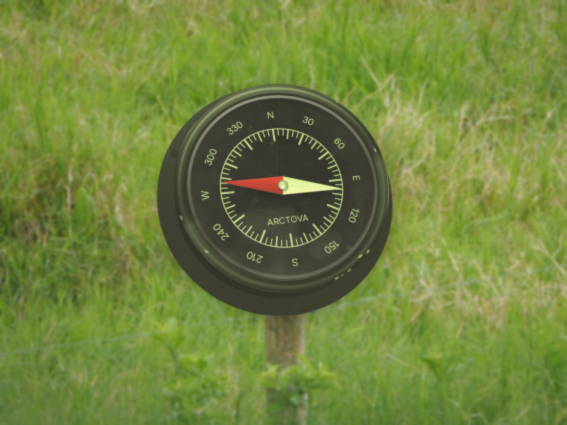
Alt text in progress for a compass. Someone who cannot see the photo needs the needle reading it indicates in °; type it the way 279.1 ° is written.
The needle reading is 280 °
